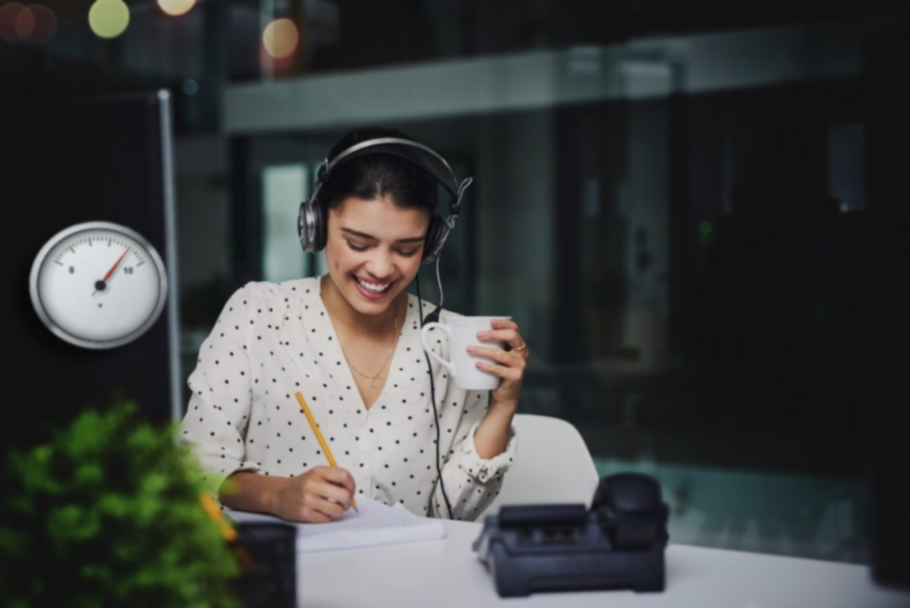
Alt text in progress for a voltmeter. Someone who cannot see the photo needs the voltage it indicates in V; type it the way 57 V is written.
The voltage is 8 V
